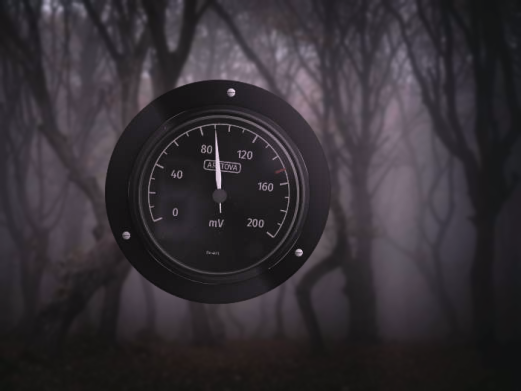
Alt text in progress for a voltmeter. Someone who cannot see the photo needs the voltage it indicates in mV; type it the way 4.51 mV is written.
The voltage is 90 mV
